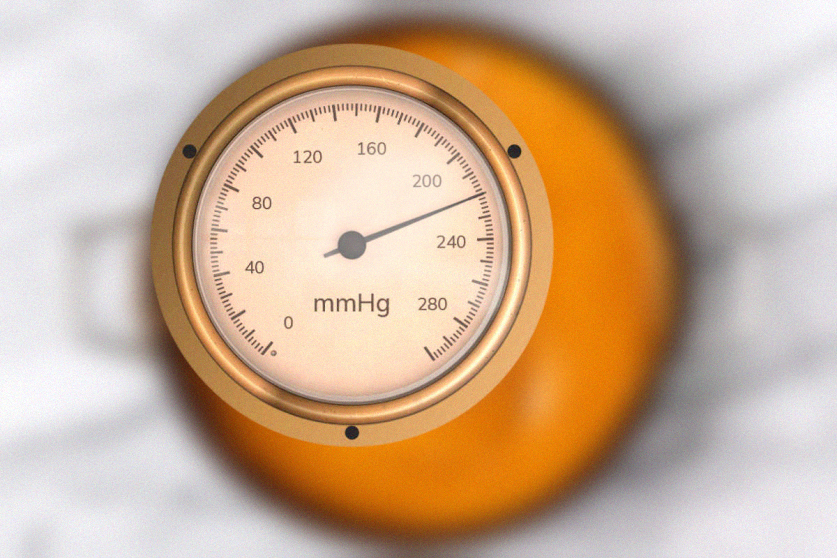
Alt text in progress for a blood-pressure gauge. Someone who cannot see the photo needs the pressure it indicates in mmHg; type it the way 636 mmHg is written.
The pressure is 220 mmHg
